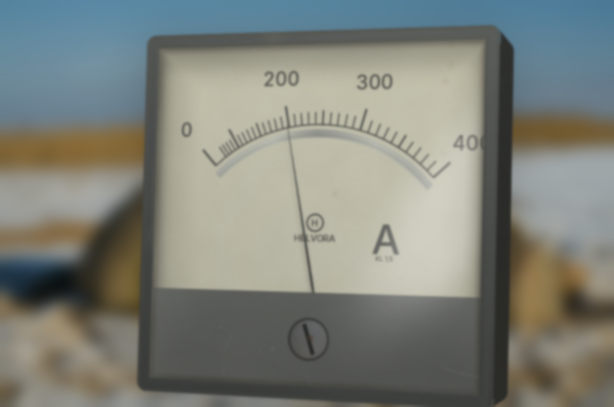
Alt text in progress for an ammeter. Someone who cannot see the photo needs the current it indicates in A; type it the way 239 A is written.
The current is 200 A
